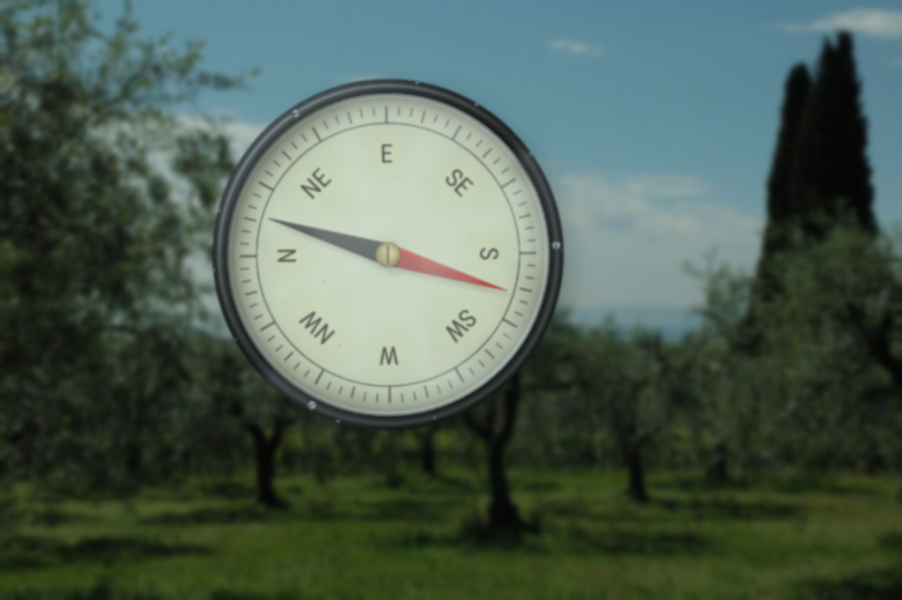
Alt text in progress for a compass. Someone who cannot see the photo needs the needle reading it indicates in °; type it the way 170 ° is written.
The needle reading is 197.5 °
